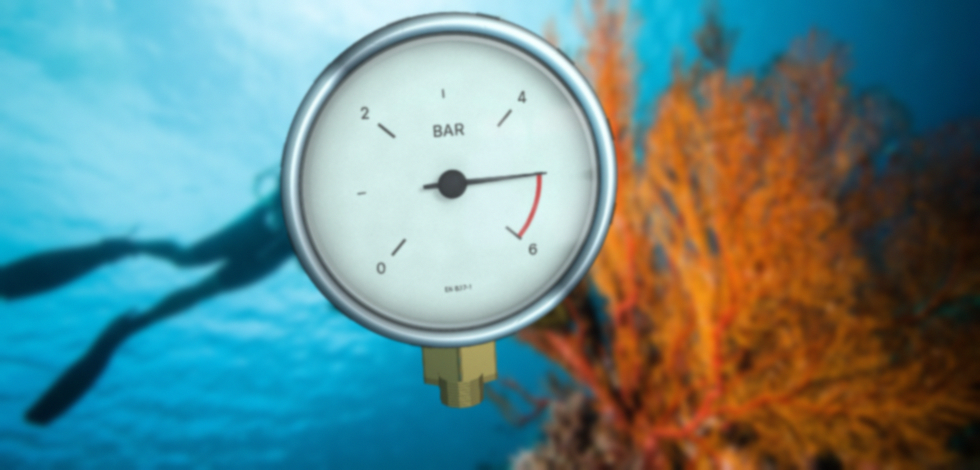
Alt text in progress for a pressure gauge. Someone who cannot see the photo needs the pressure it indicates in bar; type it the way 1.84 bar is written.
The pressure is 5 bar
